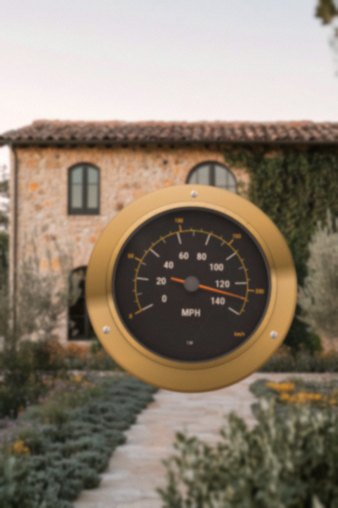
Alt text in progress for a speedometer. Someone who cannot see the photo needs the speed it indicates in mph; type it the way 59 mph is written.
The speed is 130 mph
